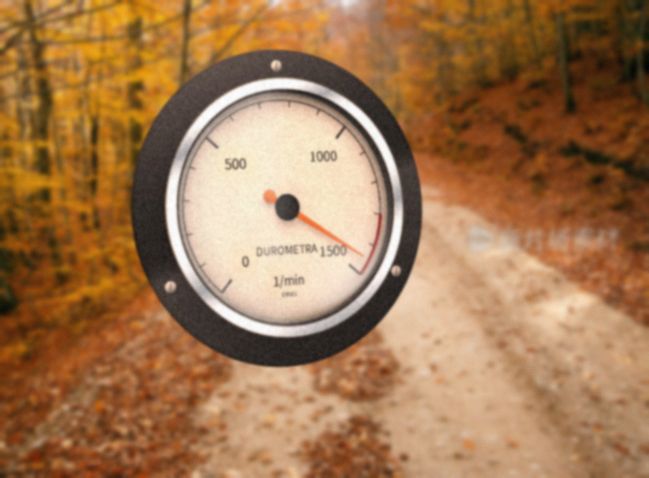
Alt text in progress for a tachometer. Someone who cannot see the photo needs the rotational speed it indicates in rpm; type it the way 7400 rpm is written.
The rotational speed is 1450 rpm
